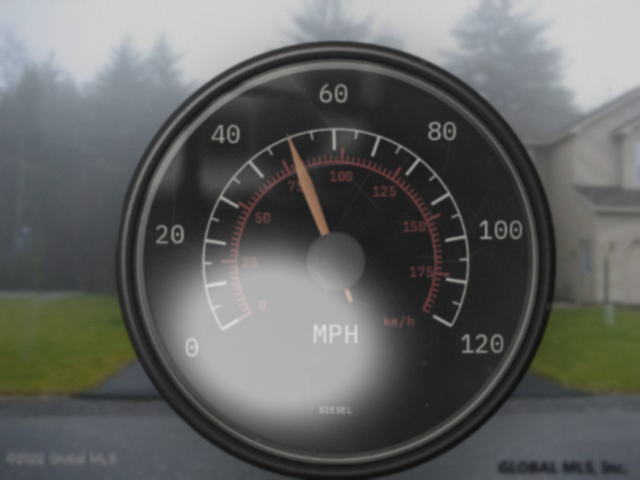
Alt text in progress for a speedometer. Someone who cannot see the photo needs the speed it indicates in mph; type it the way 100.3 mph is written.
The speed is 50 mph
